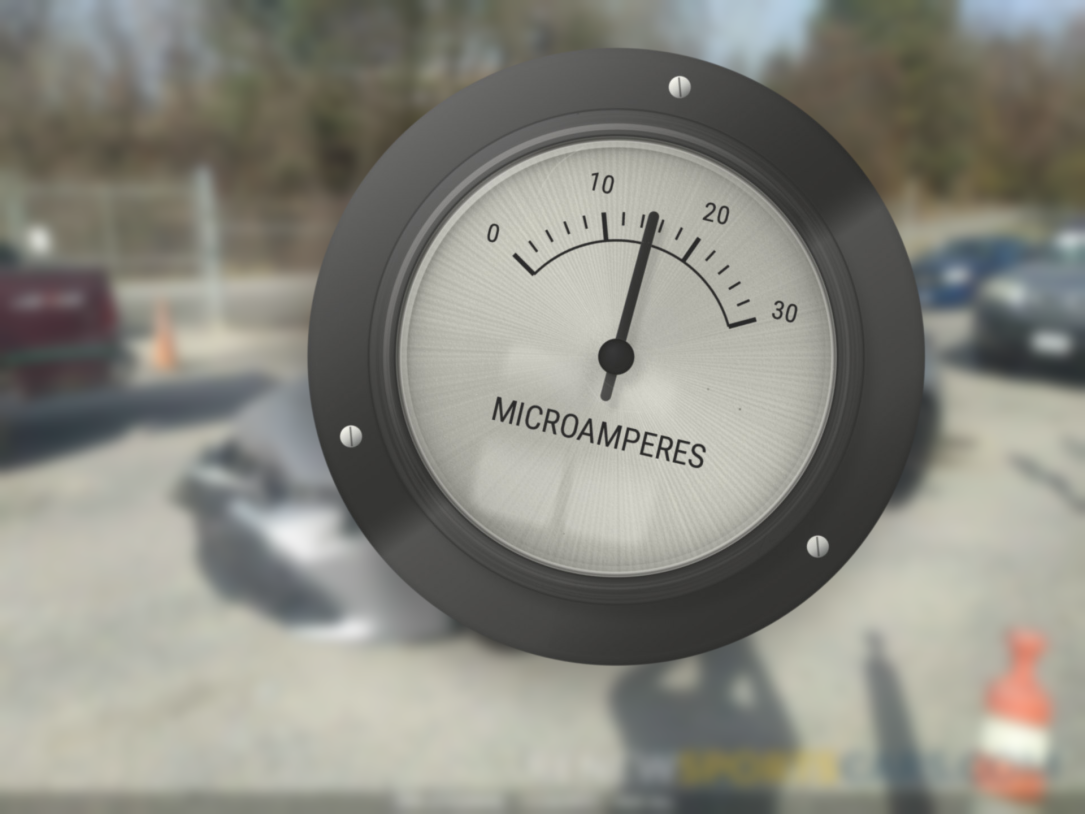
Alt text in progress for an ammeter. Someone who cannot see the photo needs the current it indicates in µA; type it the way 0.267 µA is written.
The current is 15 µA
